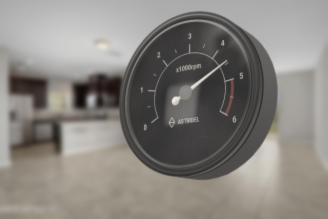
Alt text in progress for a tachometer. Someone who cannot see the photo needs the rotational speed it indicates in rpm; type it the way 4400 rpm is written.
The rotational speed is 4500 rpm
